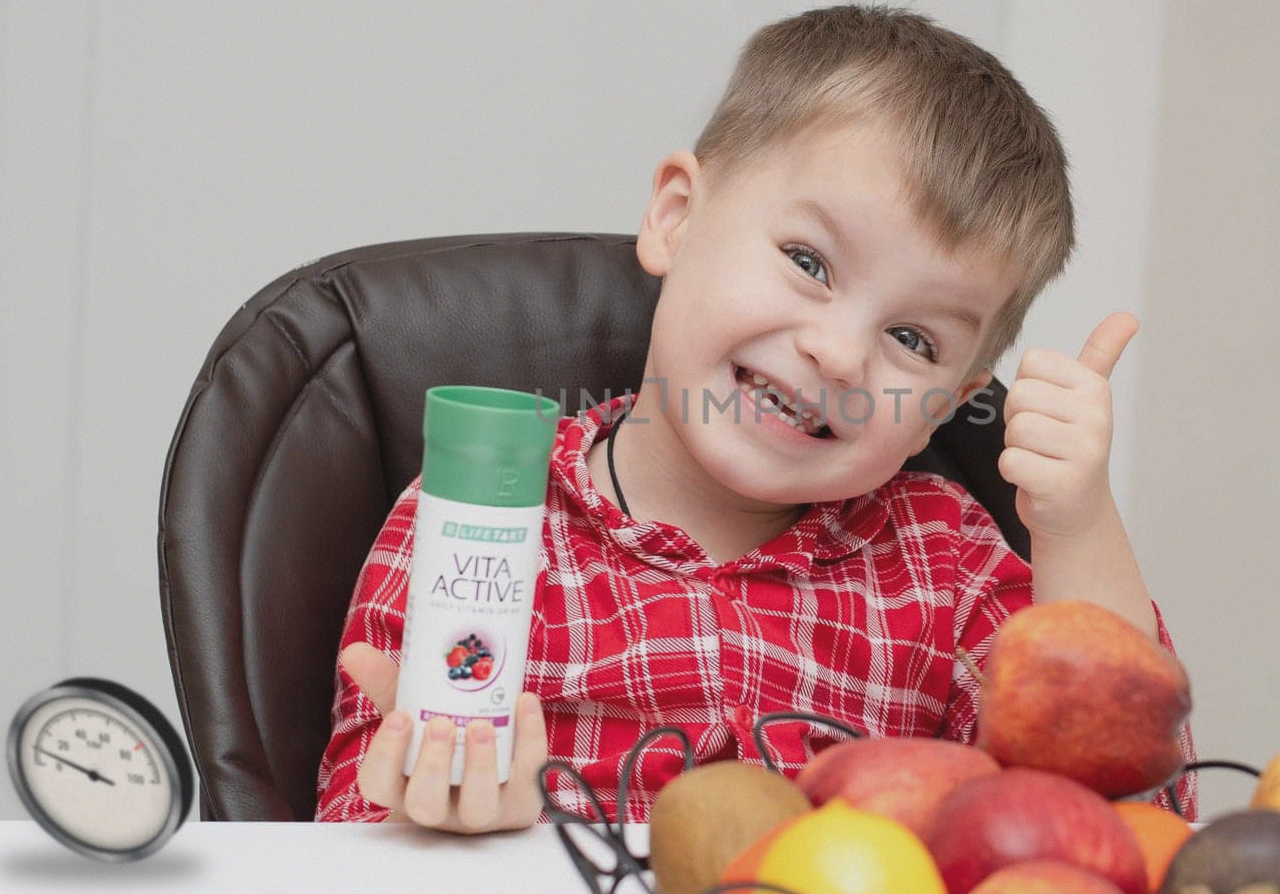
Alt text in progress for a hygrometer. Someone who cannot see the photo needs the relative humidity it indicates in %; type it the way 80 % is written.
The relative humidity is 10 %
